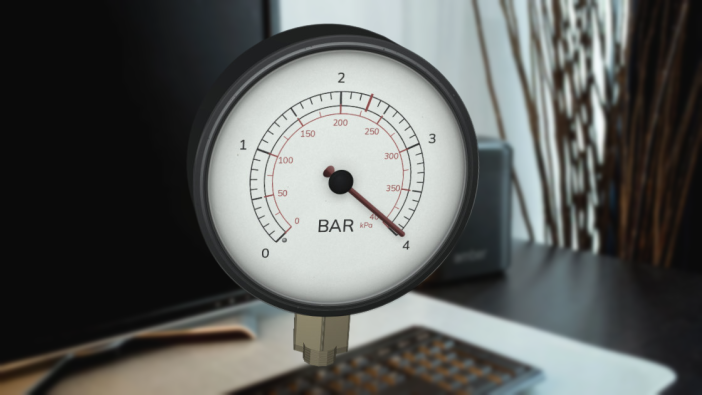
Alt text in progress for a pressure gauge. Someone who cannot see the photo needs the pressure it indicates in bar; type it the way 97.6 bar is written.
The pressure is 3.95 bar
